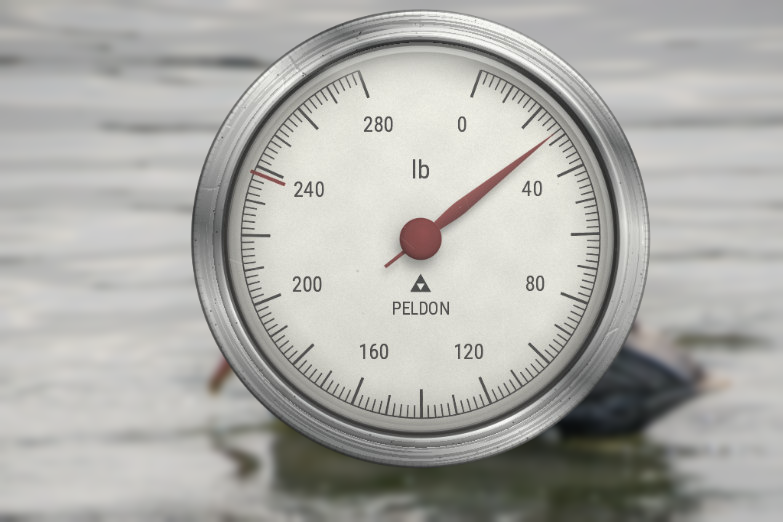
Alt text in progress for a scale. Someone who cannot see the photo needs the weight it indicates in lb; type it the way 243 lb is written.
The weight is 28 lb
